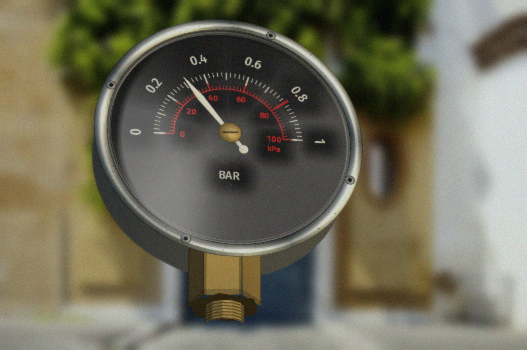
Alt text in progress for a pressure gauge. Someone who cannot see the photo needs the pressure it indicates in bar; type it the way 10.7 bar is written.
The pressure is 0.3 bar
